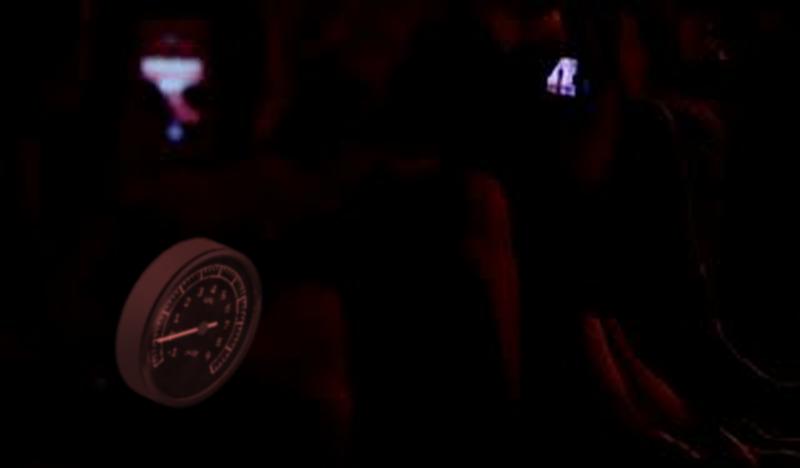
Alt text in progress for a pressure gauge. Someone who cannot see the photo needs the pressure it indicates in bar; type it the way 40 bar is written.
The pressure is 0 bar
